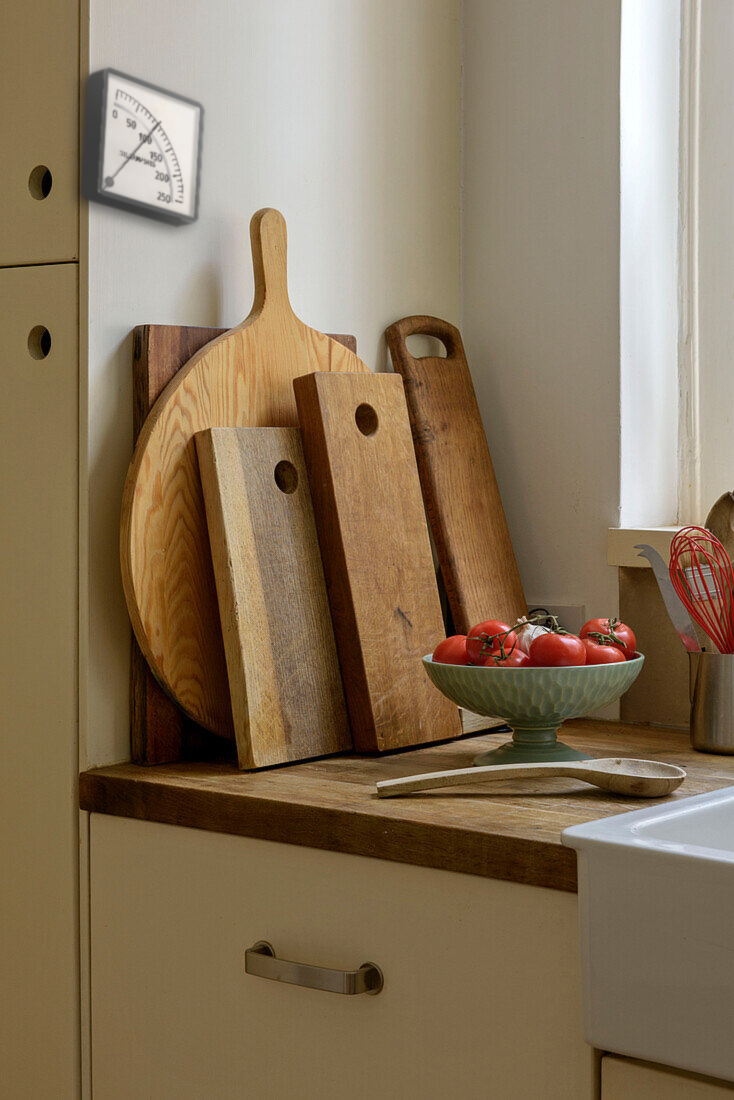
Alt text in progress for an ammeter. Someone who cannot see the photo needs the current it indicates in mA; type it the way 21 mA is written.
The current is 100 mA
